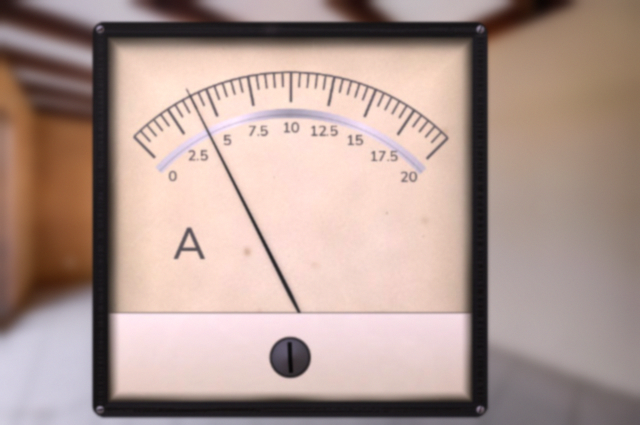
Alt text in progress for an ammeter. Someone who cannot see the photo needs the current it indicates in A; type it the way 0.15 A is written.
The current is 4 A
